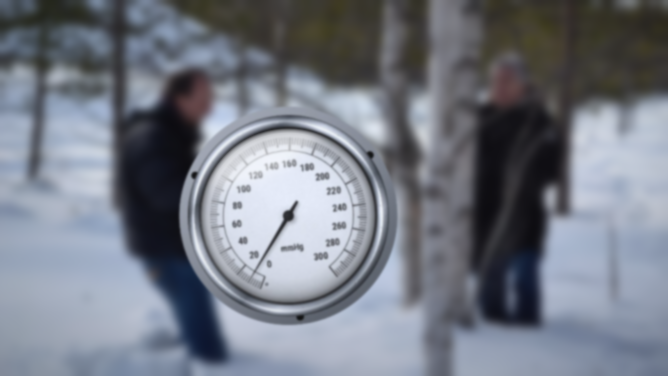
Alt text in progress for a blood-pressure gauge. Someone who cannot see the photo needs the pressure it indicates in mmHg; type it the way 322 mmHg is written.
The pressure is 10 mmHg
